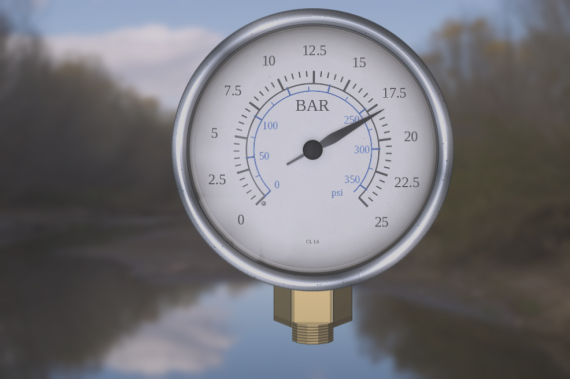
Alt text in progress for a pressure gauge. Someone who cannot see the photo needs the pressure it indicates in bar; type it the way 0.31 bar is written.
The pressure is 18 bar
